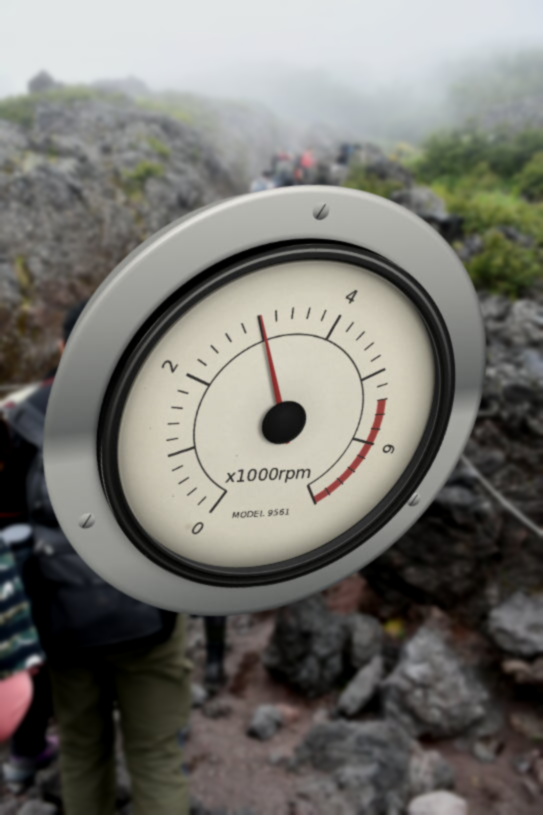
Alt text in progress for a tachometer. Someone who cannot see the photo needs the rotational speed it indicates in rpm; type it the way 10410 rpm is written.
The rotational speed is 3000 rpm
